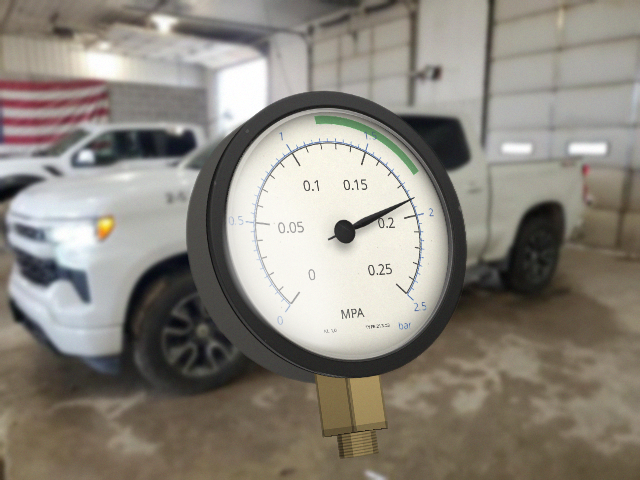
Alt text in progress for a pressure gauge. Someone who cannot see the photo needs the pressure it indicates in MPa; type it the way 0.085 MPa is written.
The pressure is 0.19 MPa
